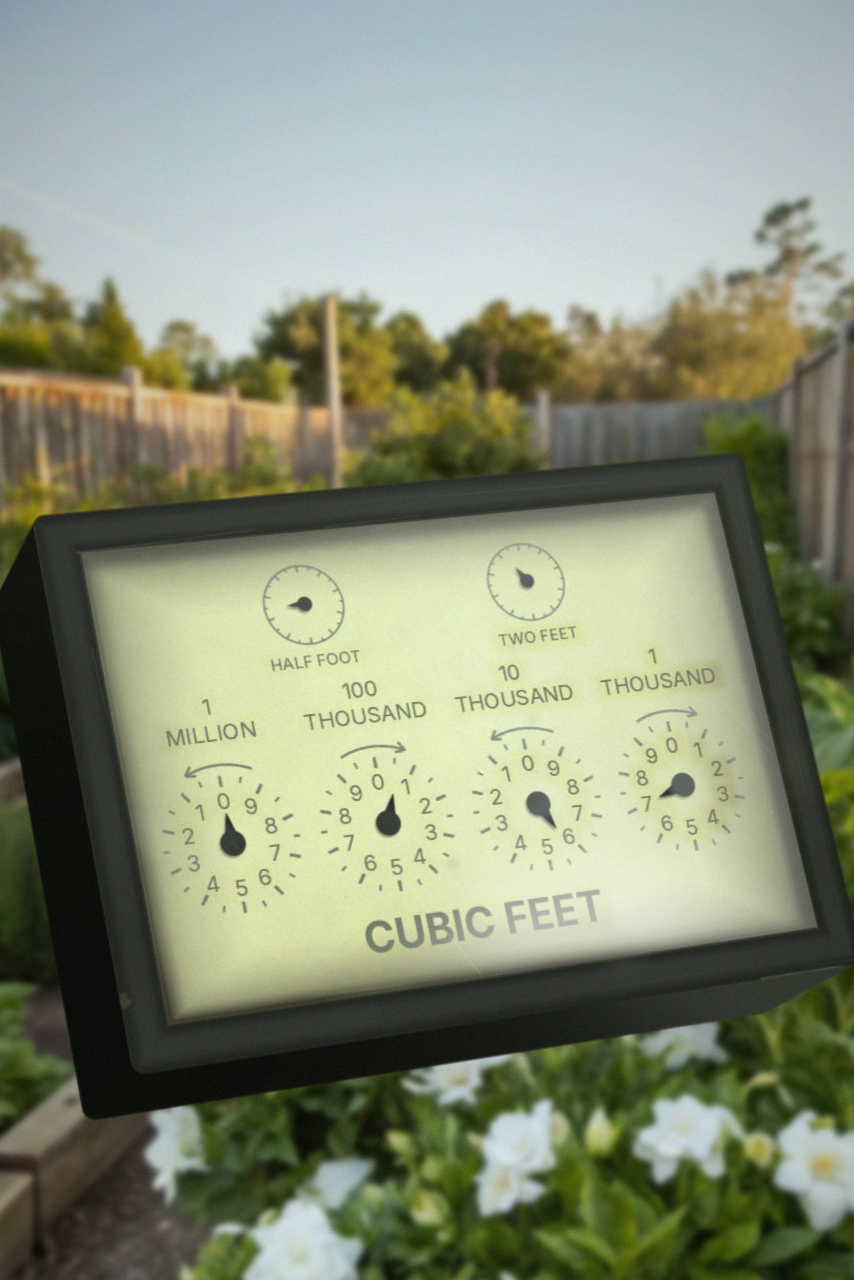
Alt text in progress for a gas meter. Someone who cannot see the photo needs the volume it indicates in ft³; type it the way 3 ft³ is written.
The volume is 5700 ft³
